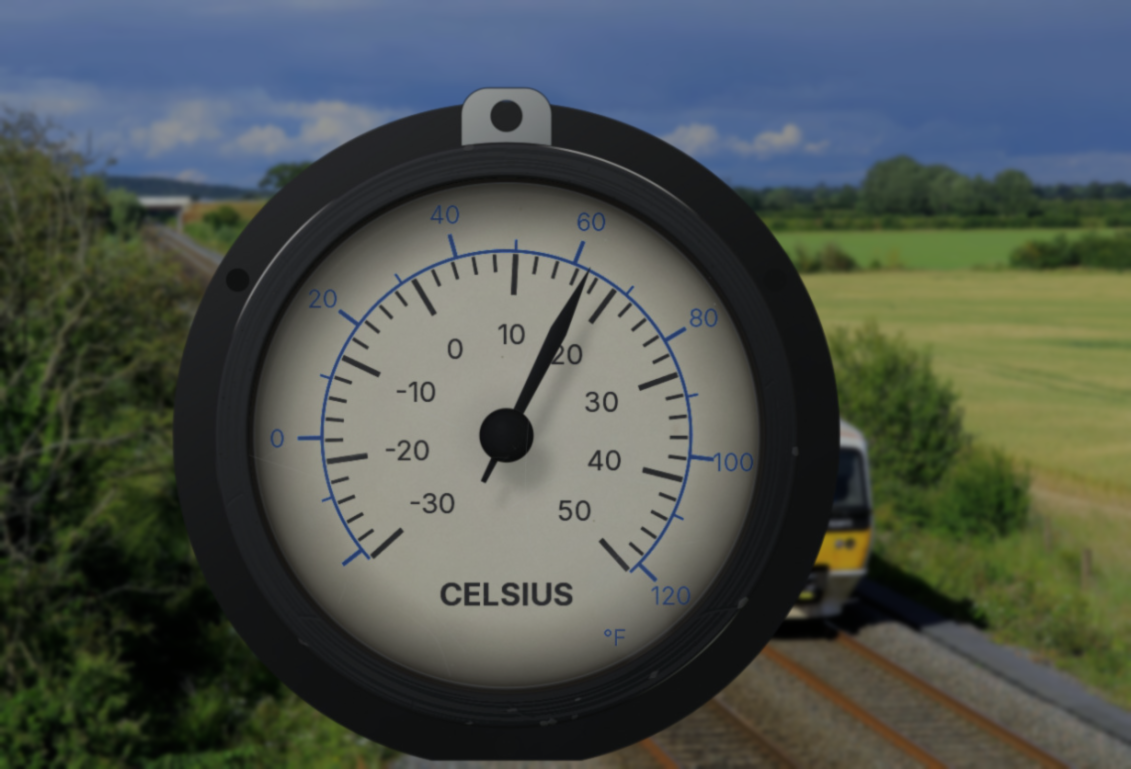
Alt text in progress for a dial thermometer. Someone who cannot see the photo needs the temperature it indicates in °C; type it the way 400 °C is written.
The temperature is 17 °C
